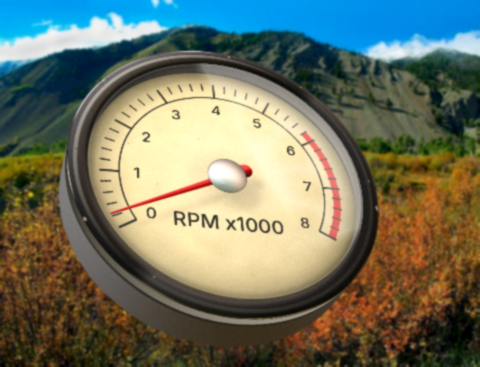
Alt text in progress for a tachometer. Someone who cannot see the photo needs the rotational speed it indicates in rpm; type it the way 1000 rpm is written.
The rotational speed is 200 rpm
